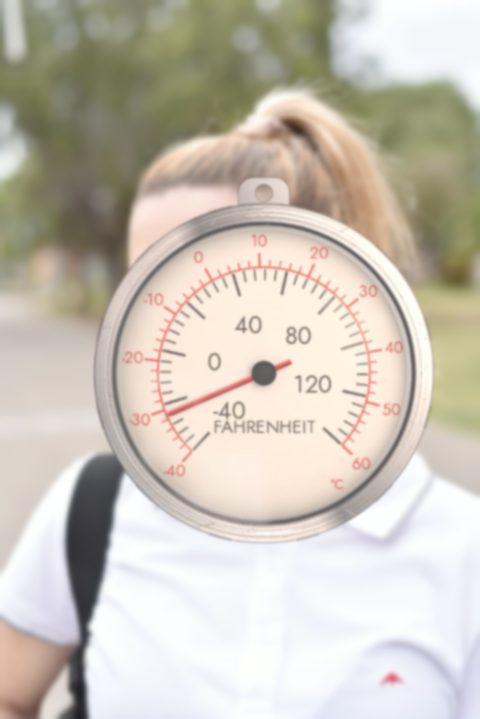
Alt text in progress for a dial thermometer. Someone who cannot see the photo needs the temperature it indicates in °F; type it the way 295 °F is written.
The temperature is -24 °F
